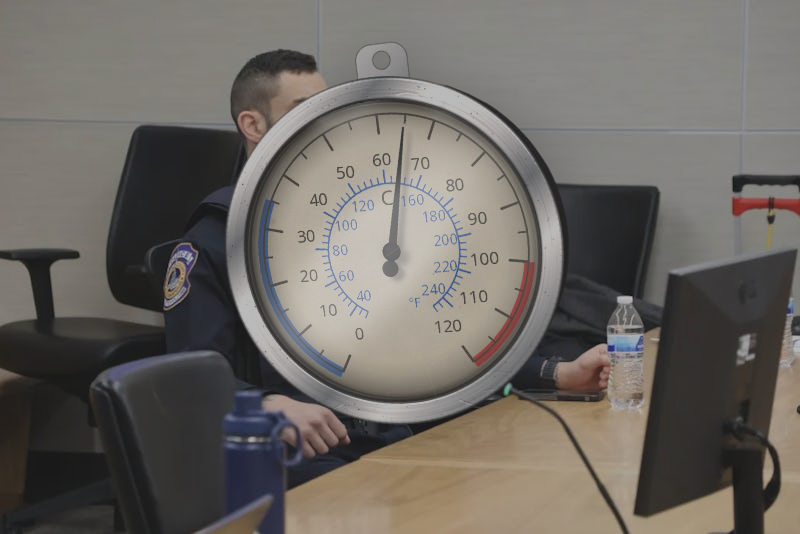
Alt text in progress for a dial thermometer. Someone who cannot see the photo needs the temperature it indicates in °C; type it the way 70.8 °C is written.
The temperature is 65 °C
